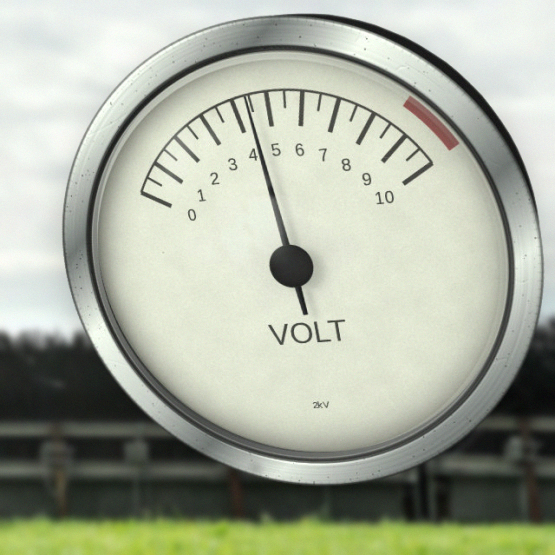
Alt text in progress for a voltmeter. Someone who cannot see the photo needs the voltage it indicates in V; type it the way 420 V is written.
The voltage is 4.5 V
